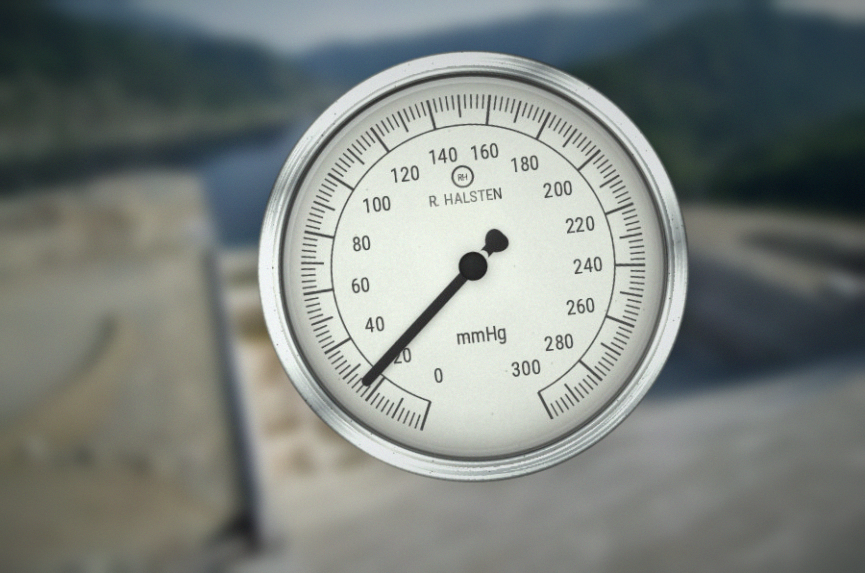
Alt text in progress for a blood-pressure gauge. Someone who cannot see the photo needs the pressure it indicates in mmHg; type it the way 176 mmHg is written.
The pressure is 24 mmHg
